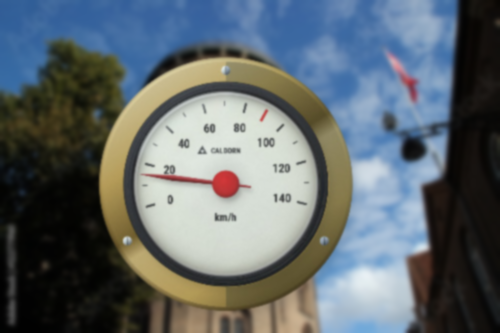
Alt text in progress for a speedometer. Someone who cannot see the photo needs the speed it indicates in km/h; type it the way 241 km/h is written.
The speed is 15 km/h
